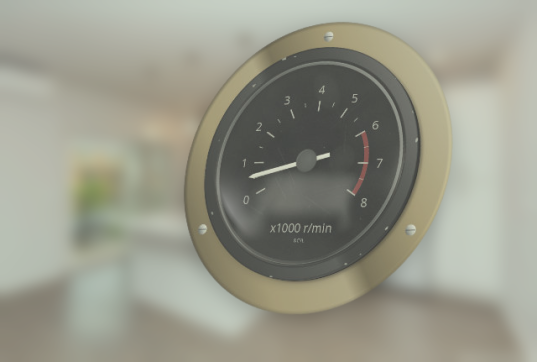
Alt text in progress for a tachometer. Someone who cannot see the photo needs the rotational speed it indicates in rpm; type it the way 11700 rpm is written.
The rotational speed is 500 rpm
